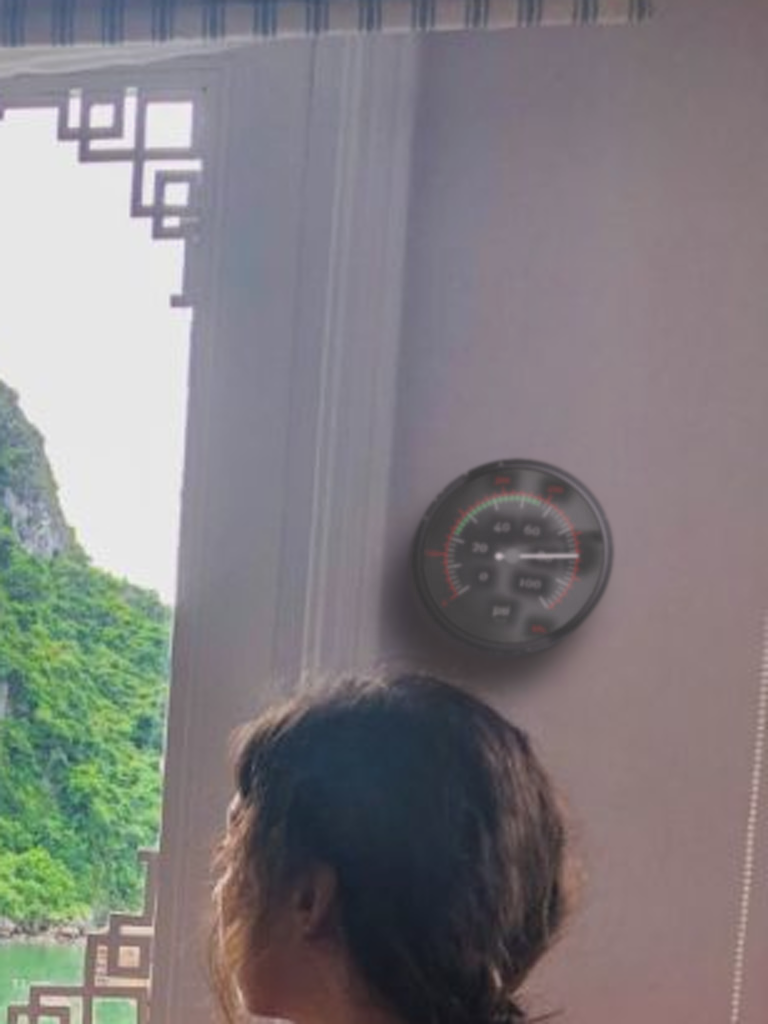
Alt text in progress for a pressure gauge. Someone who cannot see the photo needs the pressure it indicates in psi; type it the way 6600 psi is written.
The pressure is 80 psi
